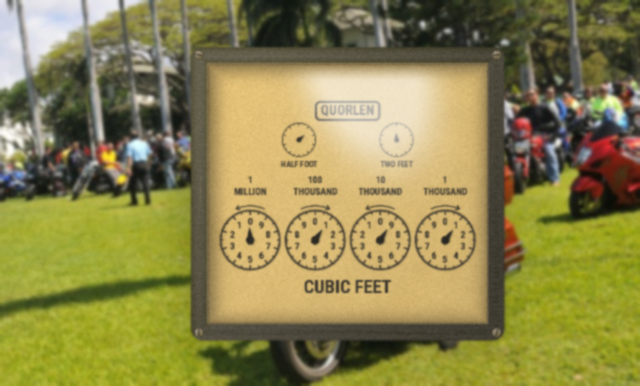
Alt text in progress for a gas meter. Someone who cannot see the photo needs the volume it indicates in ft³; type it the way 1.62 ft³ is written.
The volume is 9100 ft³
